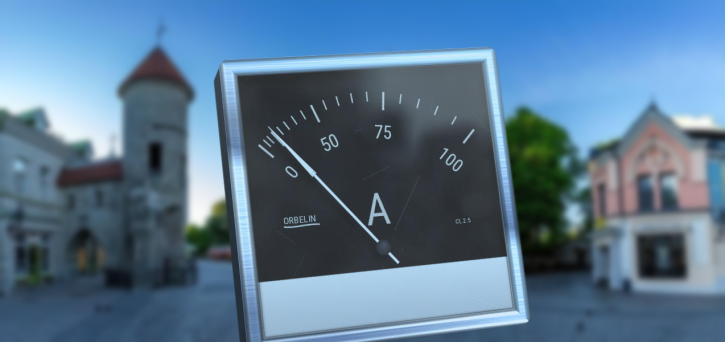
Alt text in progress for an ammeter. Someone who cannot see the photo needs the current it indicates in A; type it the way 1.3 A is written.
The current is 25 A
